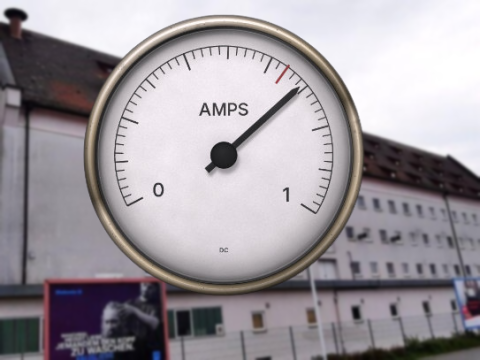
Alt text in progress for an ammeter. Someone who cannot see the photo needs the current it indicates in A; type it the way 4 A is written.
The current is 0.69 A
